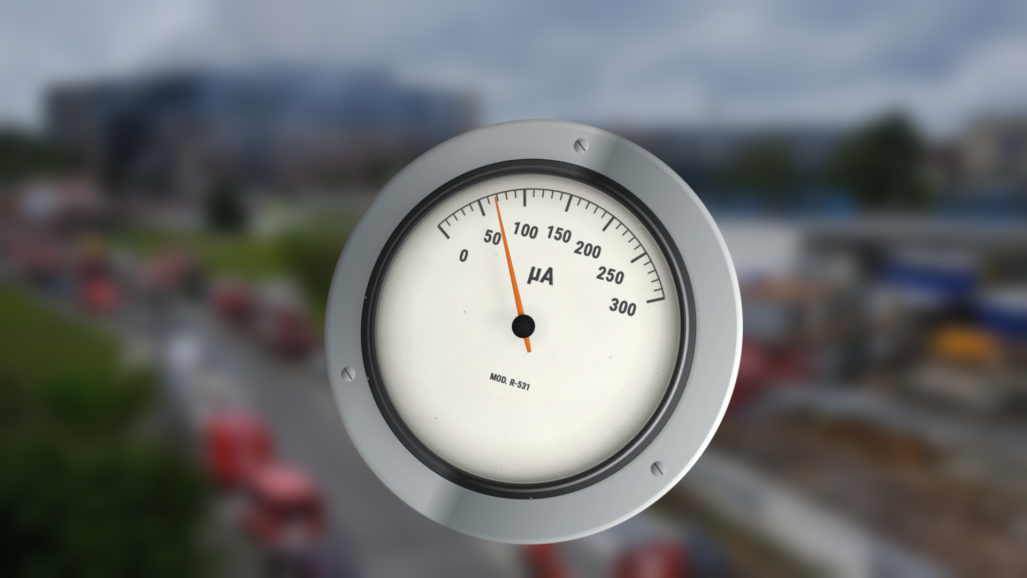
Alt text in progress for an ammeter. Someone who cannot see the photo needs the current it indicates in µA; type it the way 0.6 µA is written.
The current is 70 µA
